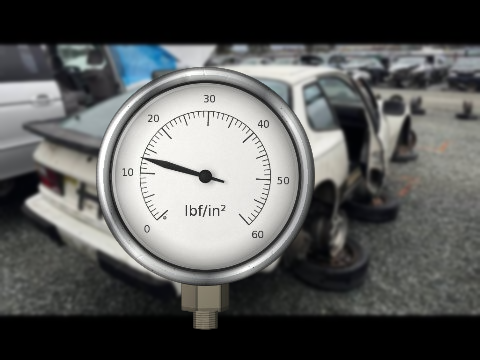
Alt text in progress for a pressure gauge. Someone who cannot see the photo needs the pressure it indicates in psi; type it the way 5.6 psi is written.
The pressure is 13 psi
